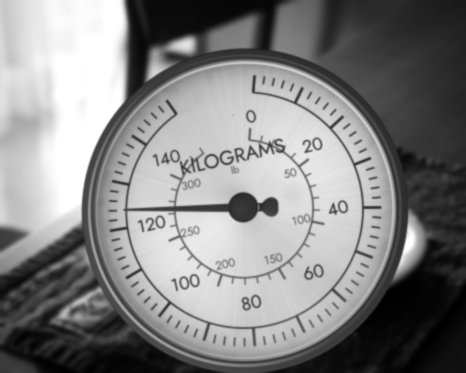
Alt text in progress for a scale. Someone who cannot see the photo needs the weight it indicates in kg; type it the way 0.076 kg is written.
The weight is 124 kg
